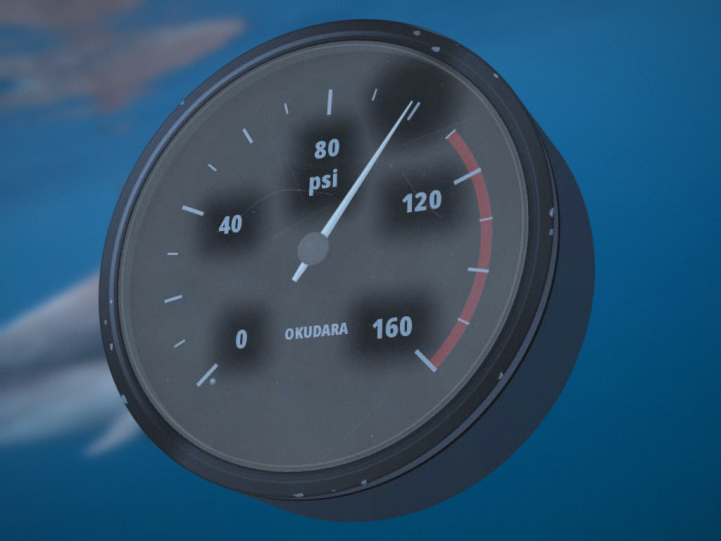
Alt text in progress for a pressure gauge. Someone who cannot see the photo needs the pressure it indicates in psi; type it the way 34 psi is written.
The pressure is 100 psi
